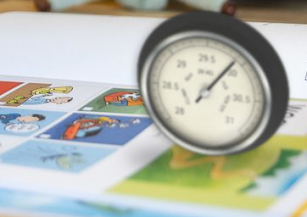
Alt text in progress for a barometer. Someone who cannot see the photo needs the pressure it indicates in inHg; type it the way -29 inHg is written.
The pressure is 29.9 inHg
